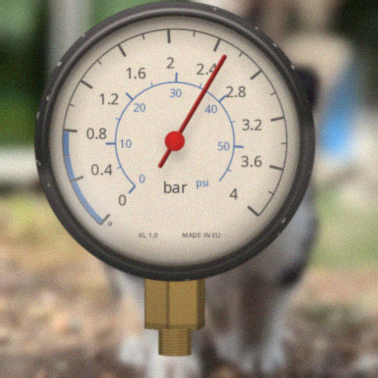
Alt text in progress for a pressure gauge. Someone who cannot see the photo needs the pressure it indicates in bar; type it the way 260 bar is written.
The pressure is 2.5 bar
